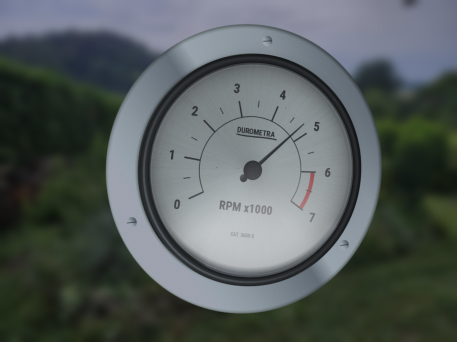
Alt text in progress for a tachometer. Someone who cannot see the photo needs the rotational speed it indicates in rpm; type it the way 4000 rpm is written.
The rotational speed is 4750 rpm
